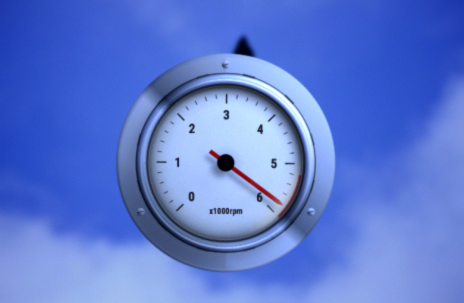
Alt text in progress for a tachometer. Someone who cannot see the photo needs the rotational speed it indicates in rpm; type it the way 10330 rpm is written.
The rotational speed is 5800 rpm
